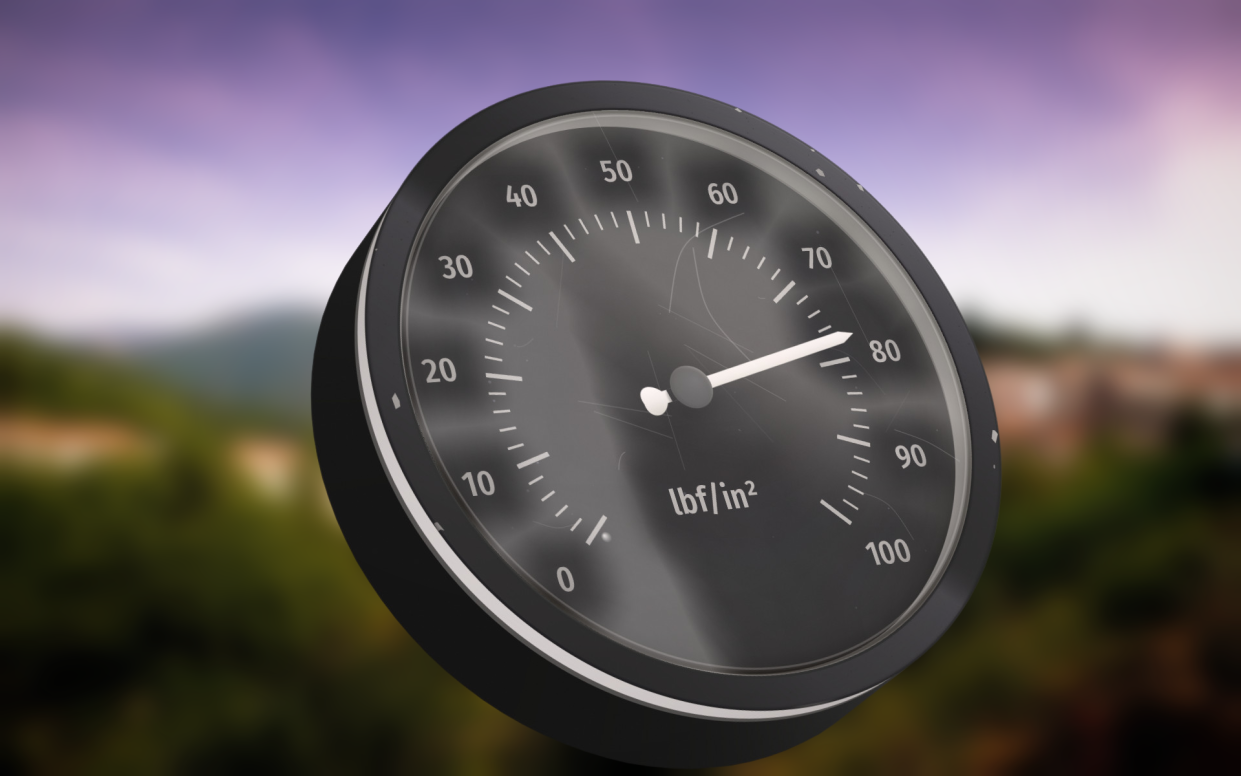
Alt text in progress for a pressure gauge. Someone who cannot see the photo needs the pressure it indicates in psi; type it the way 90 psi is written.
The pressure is 78 psi
